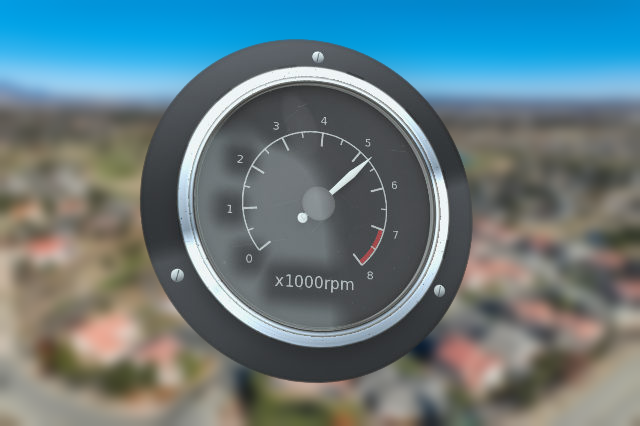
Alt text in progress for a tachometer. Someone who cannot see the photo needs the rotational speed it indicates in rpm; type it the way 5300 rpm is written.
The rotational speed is 5250 rpm
